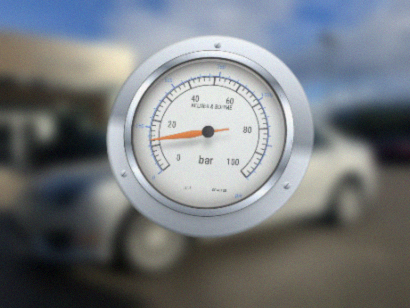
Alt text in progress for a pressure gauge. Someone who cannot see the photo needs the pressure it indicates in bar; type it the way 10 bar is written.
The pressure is 12 bar
